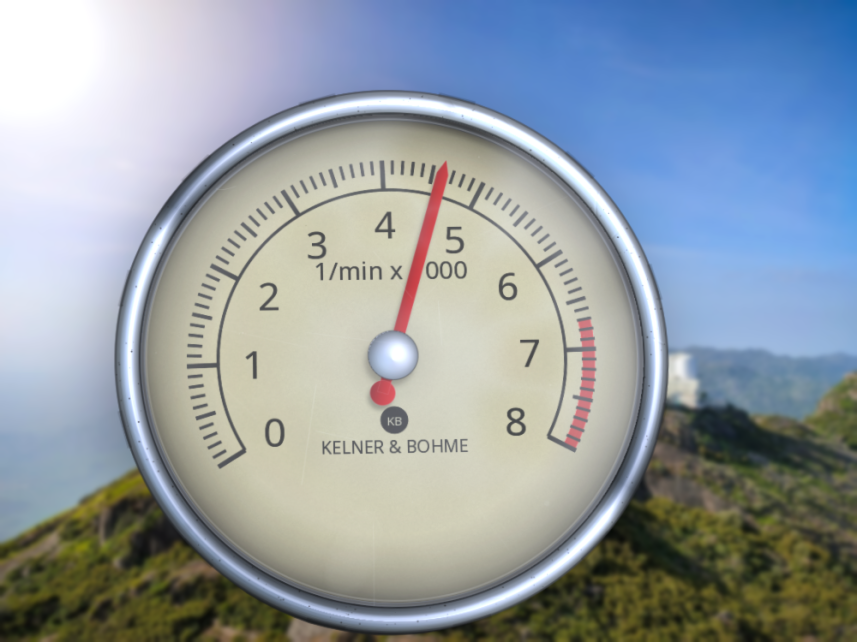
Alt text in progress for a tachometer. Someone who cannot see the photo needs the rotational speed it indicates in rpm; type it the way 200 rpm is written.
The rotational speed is 4600 rpm
